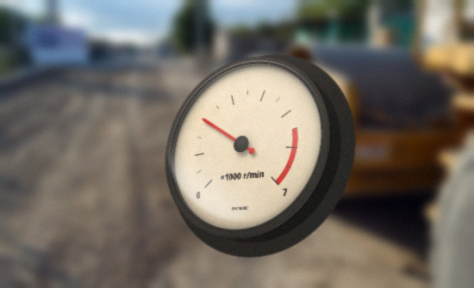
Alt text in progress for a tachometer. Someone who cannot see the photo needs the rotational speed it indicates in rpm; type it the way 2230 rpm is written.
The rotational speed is 2000 rpm
